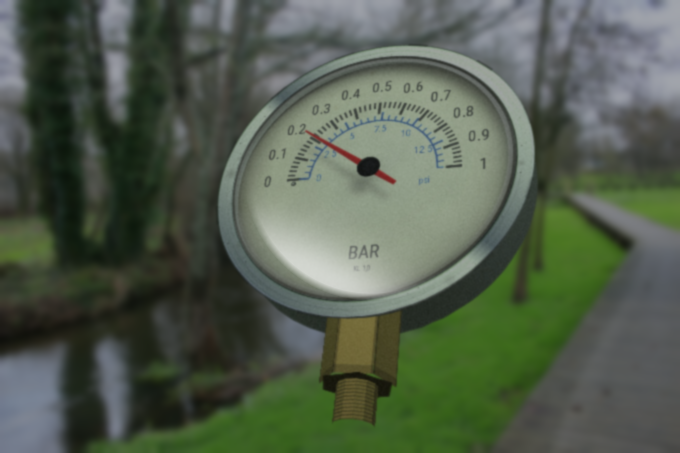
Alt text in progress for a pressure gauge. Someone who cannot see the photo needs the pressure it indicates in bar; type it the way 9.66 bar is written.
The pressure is 0.2 bar
